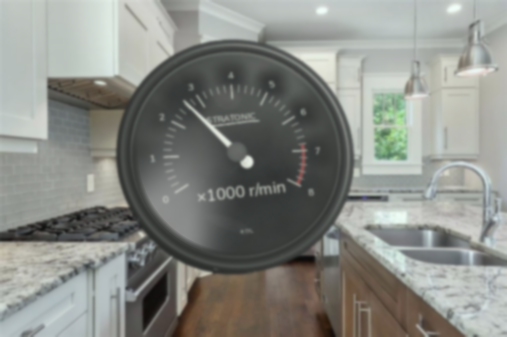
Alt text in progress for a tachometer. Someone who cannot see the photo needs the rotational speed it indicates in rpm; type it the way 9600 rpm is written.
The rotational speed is 2600 rpm
